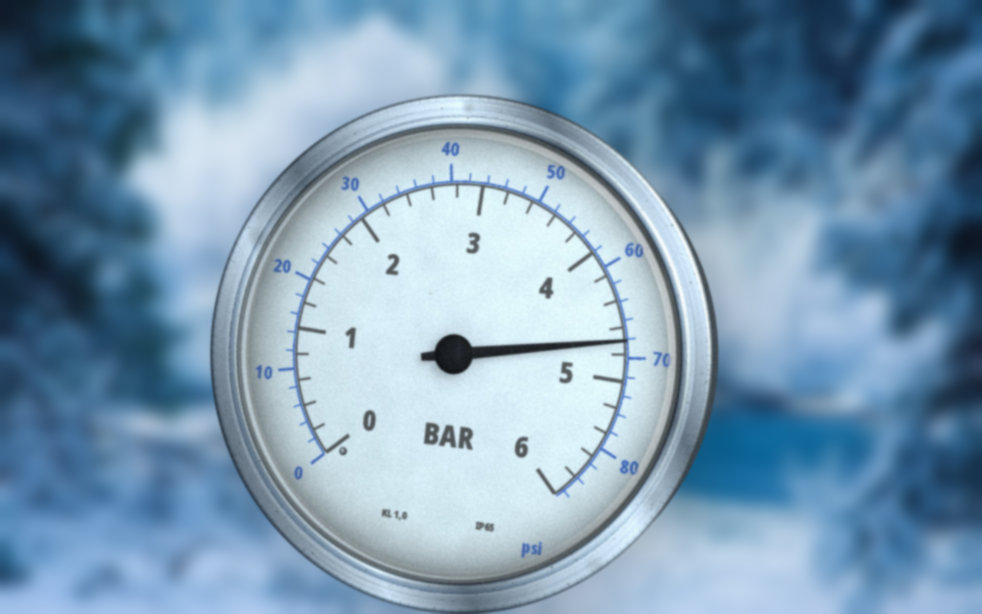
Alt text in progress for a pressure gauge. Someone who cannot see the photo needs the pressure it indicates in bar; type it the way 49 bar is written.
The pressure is 4.7 bar
